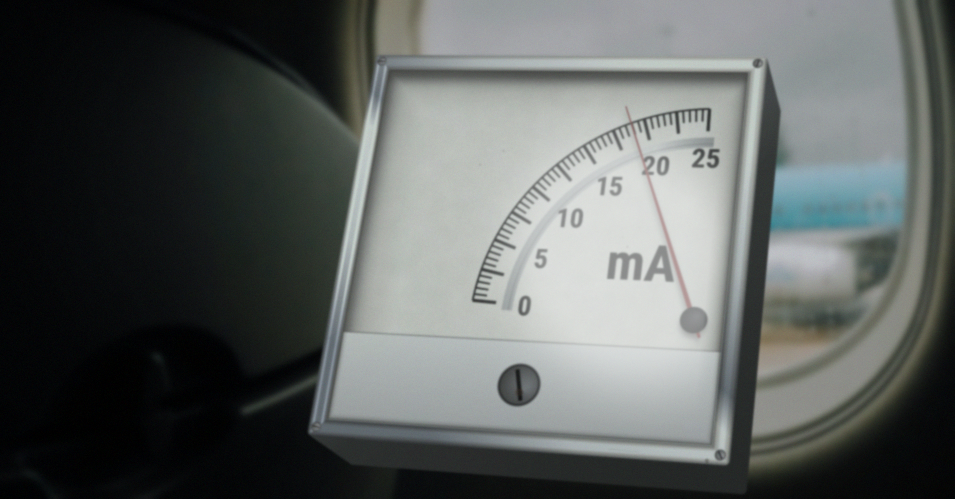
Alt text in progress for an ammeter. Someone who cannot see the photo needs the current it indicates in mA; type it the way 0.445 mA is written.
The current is 19 mA
